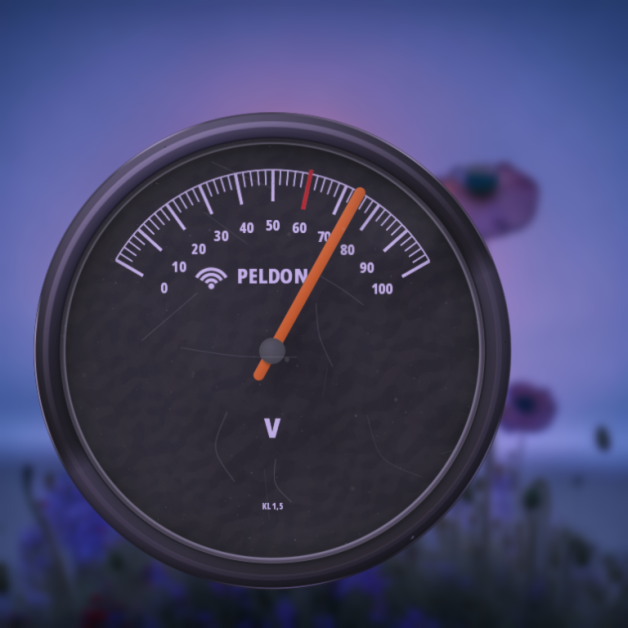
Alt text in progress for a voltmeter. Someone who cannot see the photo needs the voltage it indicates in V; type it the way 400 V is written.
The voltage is 74 V
